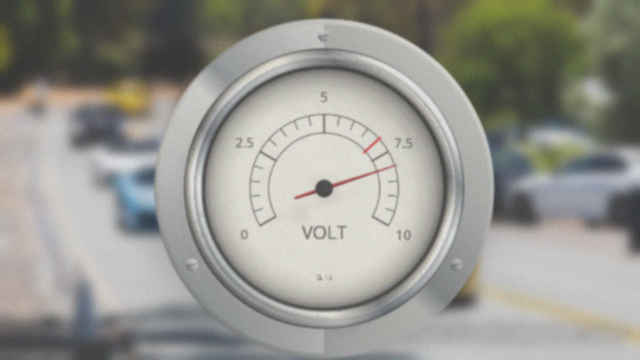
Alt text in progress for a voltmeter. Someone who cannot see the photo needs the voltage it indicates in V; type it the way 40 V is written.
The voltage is 8 V
